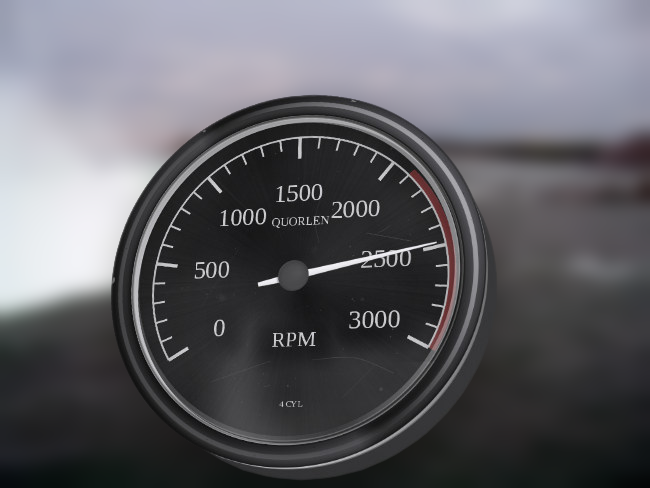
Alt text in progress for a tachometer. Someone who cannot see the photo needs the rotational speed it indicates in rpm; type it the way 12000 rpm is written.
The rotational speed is 2500 rpm
